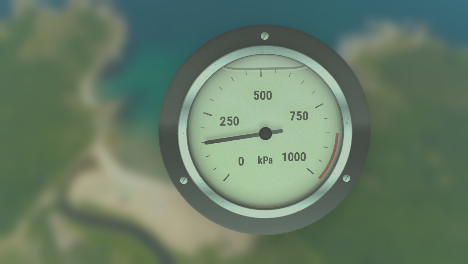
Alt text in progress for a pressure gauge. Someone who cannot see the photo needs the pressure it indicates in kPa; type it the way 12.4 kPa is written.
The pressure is 150 kPa
